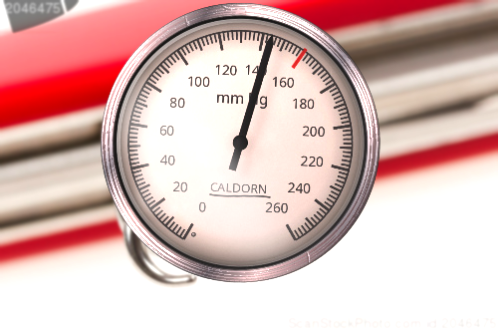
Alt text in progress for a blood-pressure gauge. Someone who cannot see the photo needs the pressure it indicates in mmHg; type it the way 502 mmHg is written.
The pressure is 144 mmHg
